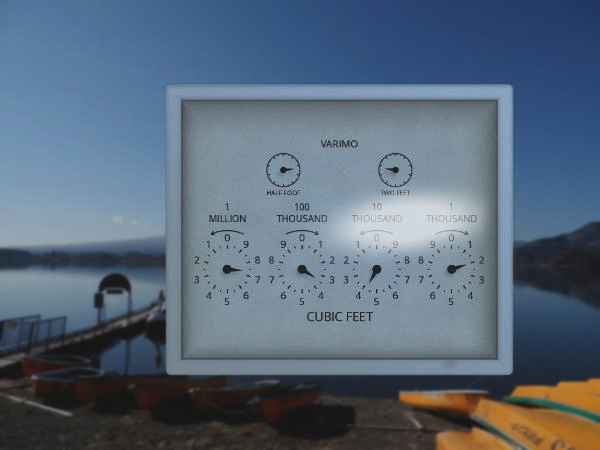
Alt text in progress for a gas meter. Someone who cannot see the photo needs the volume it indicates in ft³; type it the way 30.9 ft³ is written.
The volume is 734200 ft³
